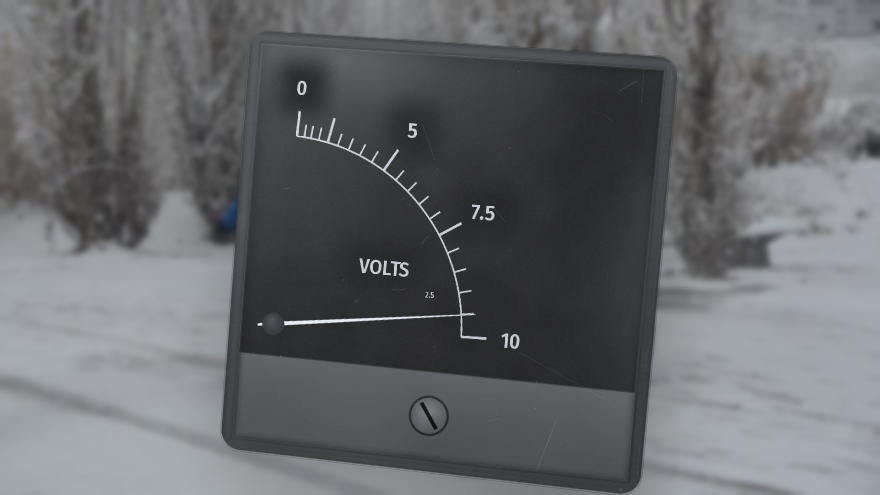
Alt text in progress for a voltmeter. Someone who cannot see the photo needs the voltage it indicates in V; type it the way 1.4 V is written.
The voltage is 9.5 V
